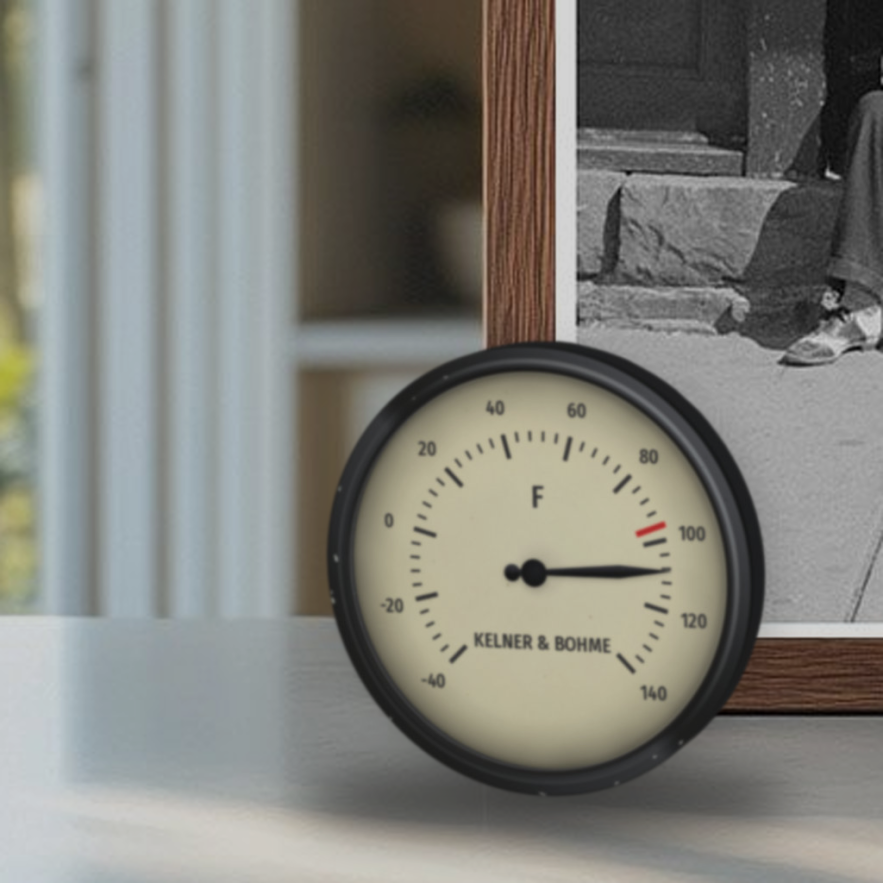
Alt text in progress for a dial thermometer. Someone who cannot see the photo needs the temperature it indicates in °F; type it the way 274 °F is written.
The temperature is 108 °F
